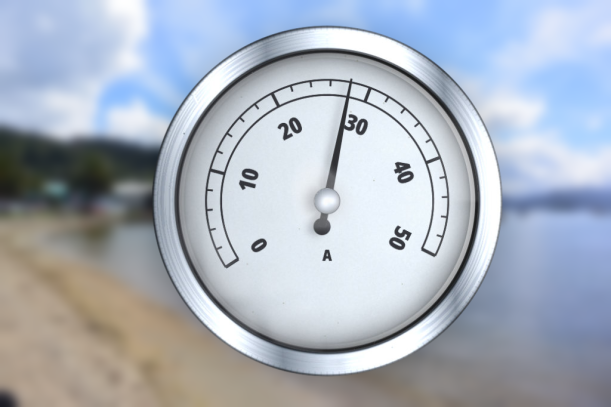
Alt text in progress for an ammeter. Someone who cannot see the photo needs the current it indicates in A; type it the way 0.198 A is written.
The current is 28 A
